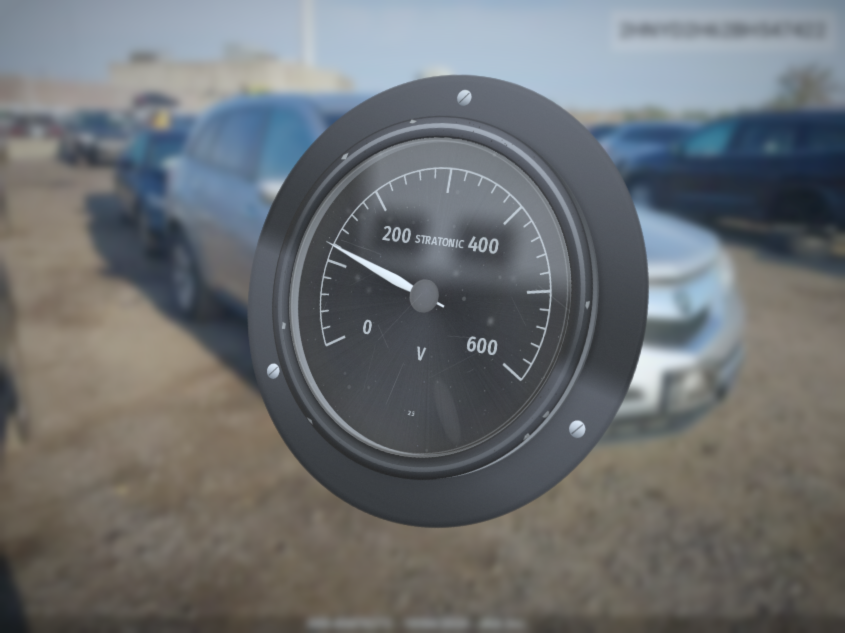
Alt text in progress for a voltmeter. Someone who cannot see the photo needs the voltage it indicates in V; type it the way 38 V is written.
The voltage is 120 V
